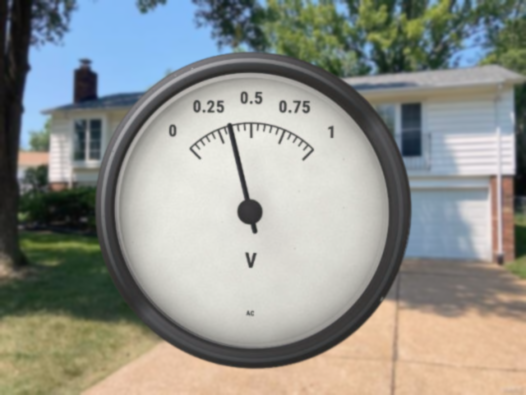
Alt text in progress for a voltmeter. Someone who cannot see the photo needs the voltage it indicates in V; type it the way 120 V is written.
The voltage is 0.35 V
